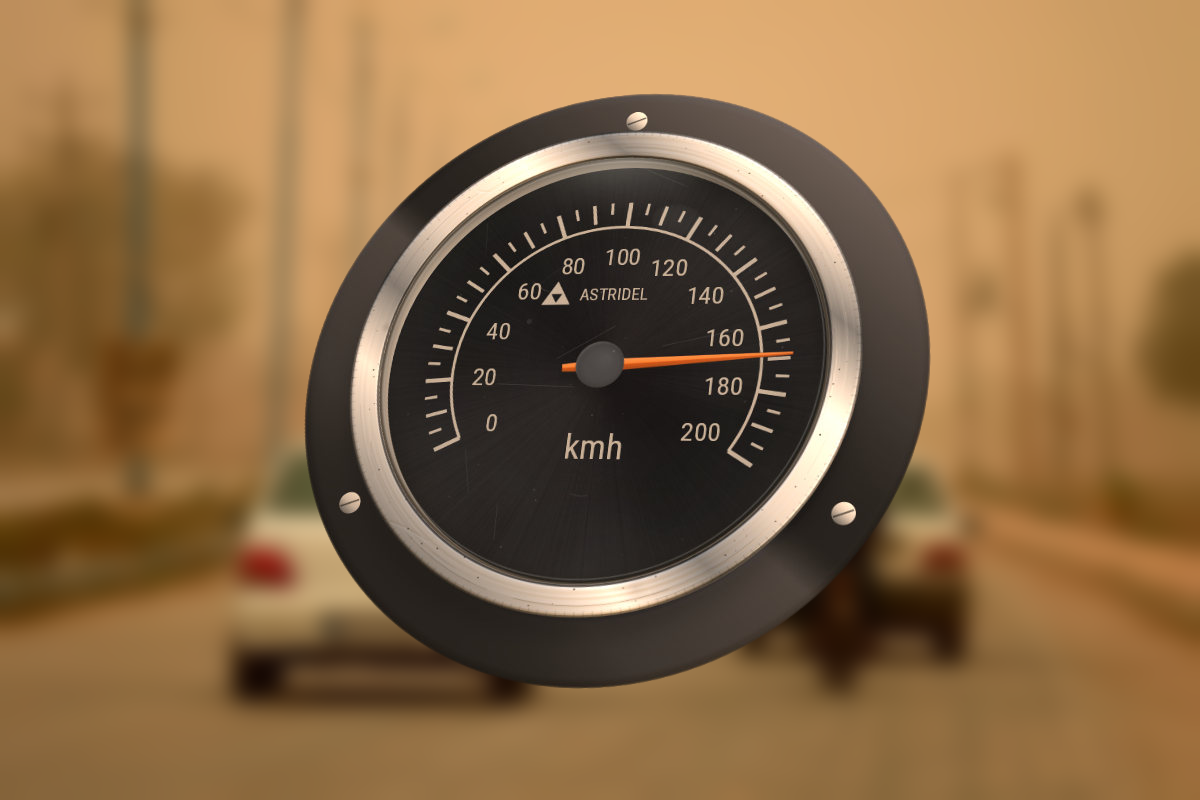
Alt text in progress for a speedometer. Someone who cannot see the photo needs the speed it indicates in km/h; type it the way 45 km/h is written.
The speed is 170 km/h
